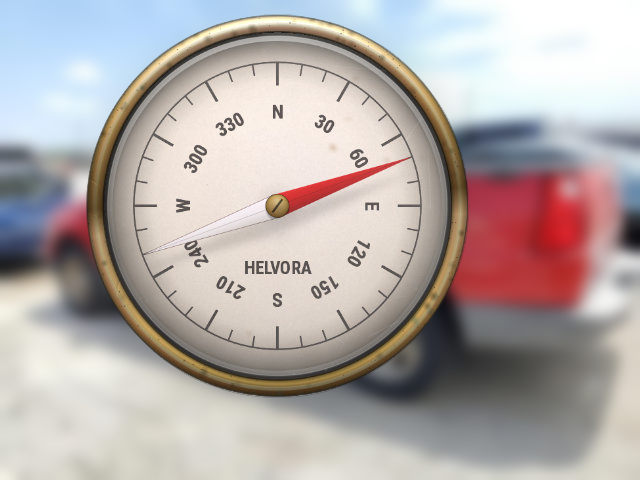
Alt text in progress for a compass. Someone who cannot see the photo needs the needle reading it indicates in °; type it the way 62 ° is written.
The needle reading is 70 °
